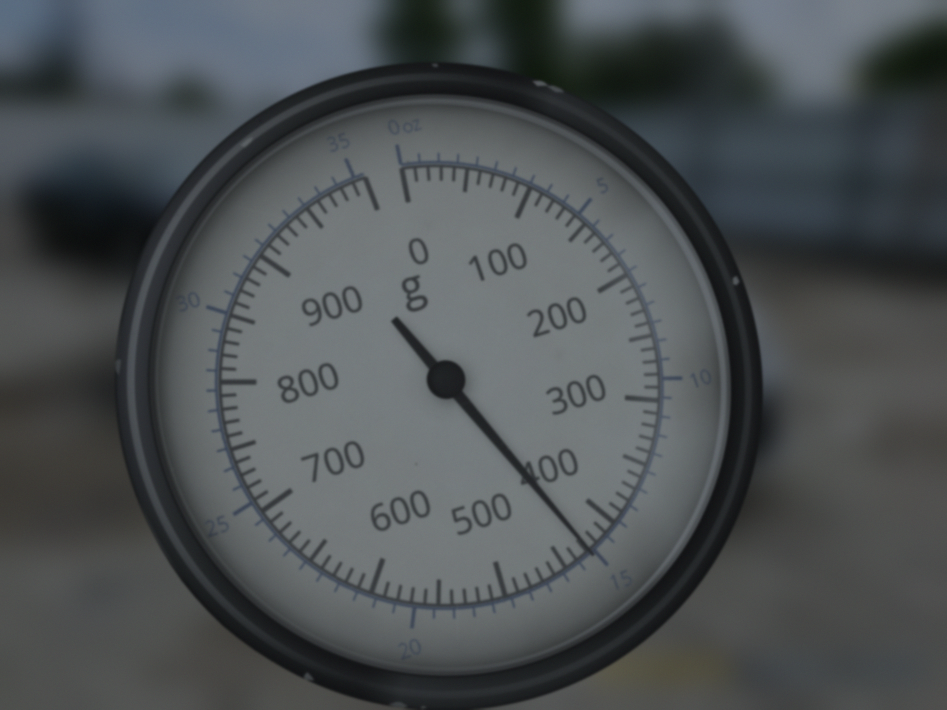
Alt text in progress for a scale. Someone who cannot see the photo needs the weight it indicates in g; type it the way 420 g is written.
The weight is 430 g
